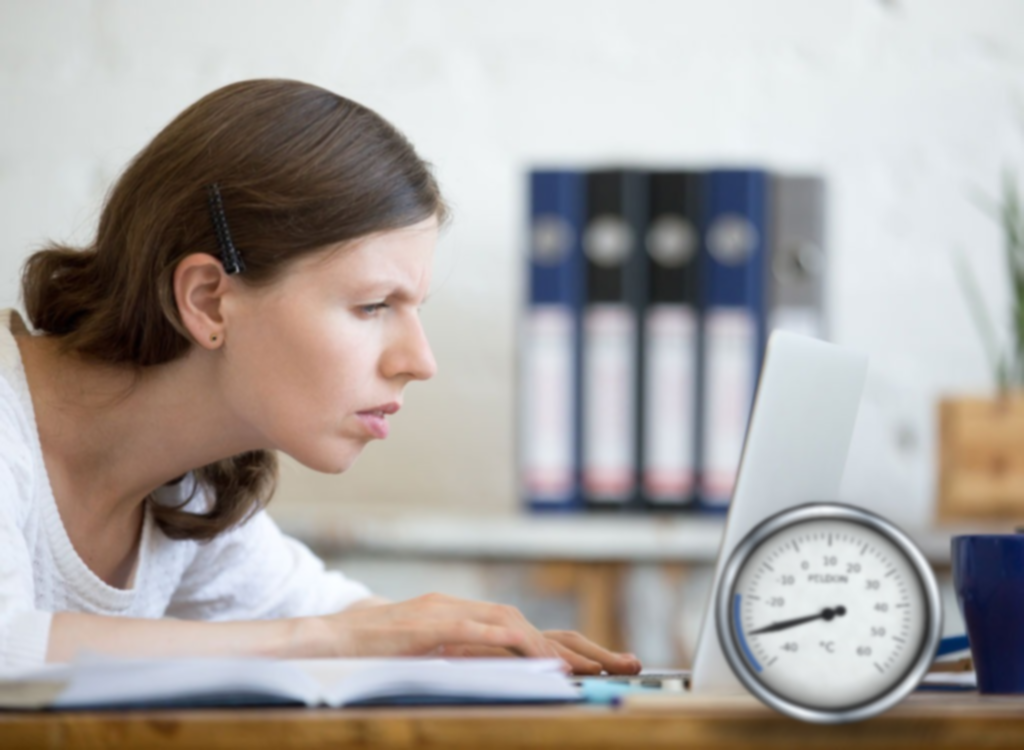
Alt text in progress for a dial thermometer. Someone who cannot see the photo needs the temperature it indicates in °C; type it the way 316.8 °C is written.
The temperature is -30 °C
